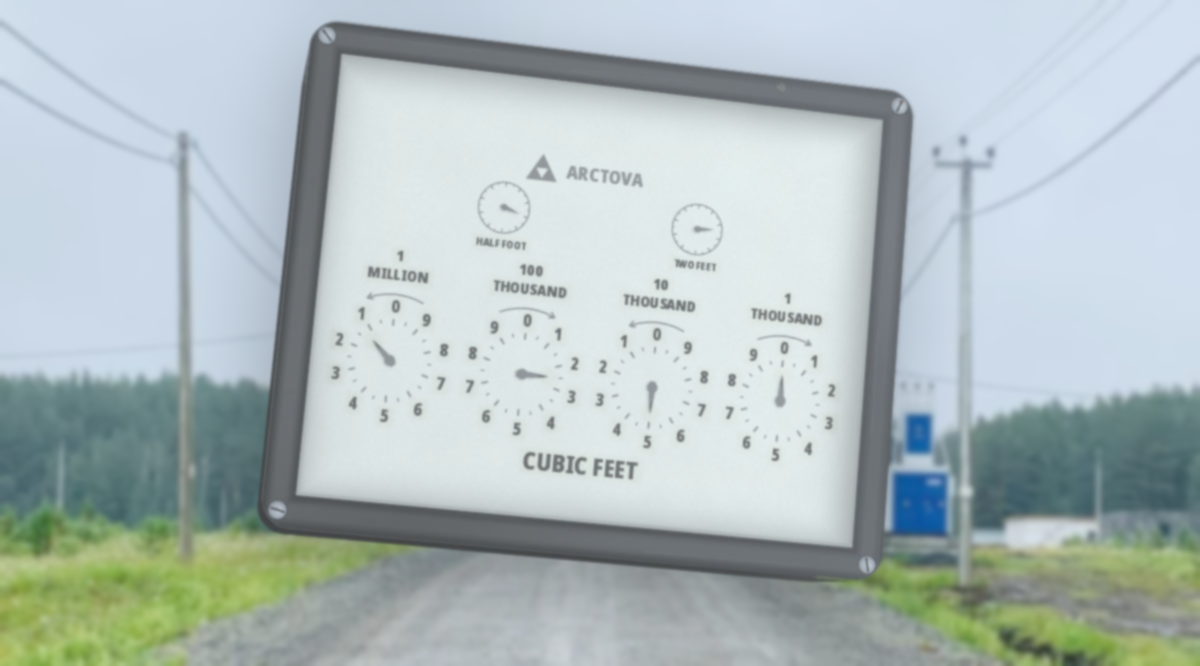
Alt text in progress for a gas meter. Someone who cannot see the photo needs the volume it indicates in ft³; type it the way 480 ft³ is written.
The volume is 125000 ft³
